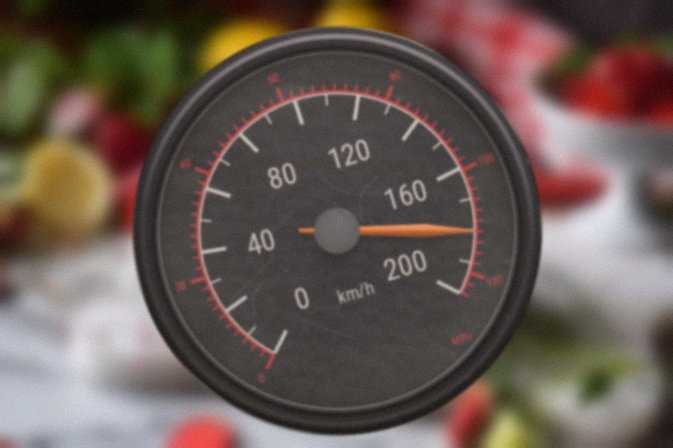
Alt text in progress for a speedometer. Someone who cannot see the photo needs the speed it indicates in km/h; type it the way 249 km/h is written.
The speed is 180 km/h
